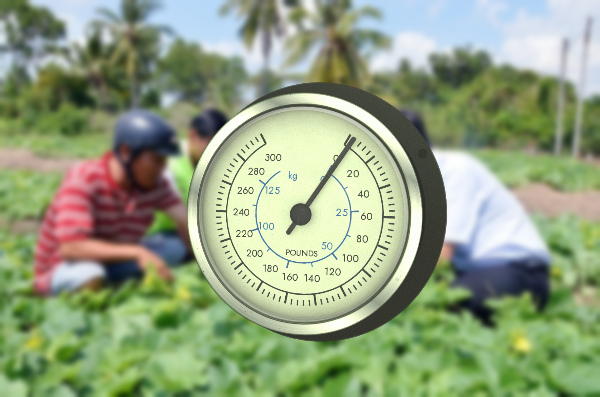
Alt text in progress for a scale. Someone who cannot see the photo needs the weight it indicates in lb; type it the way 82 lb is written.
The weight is 4 lb
